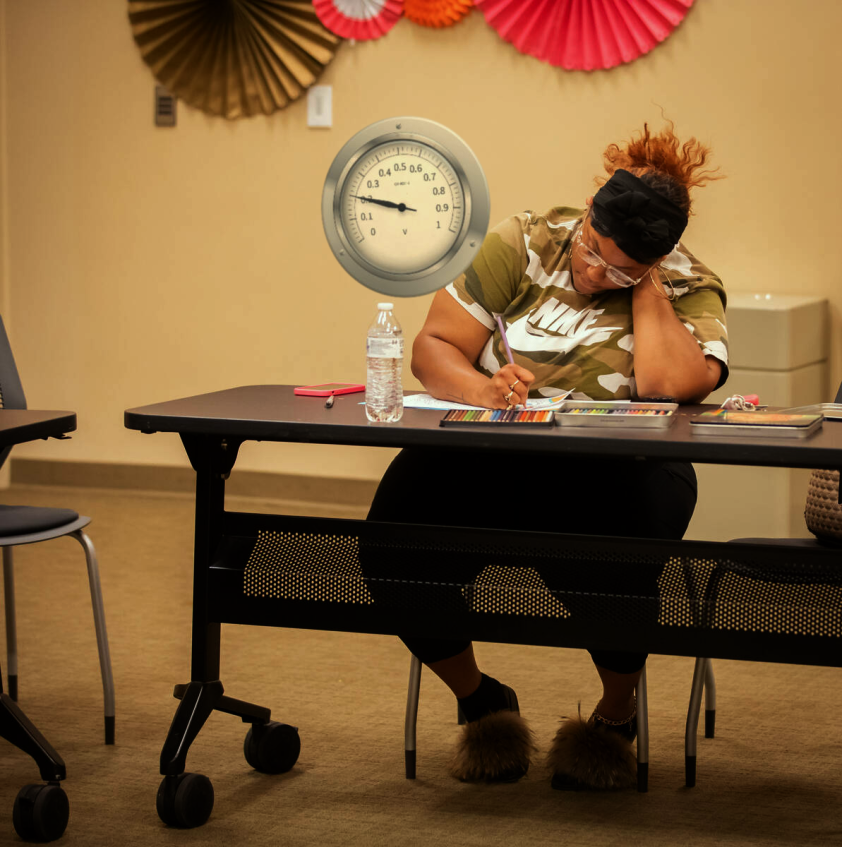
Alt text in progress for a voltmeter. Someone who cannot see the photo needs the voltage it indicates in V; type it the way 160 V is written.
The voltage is 0.2 V
